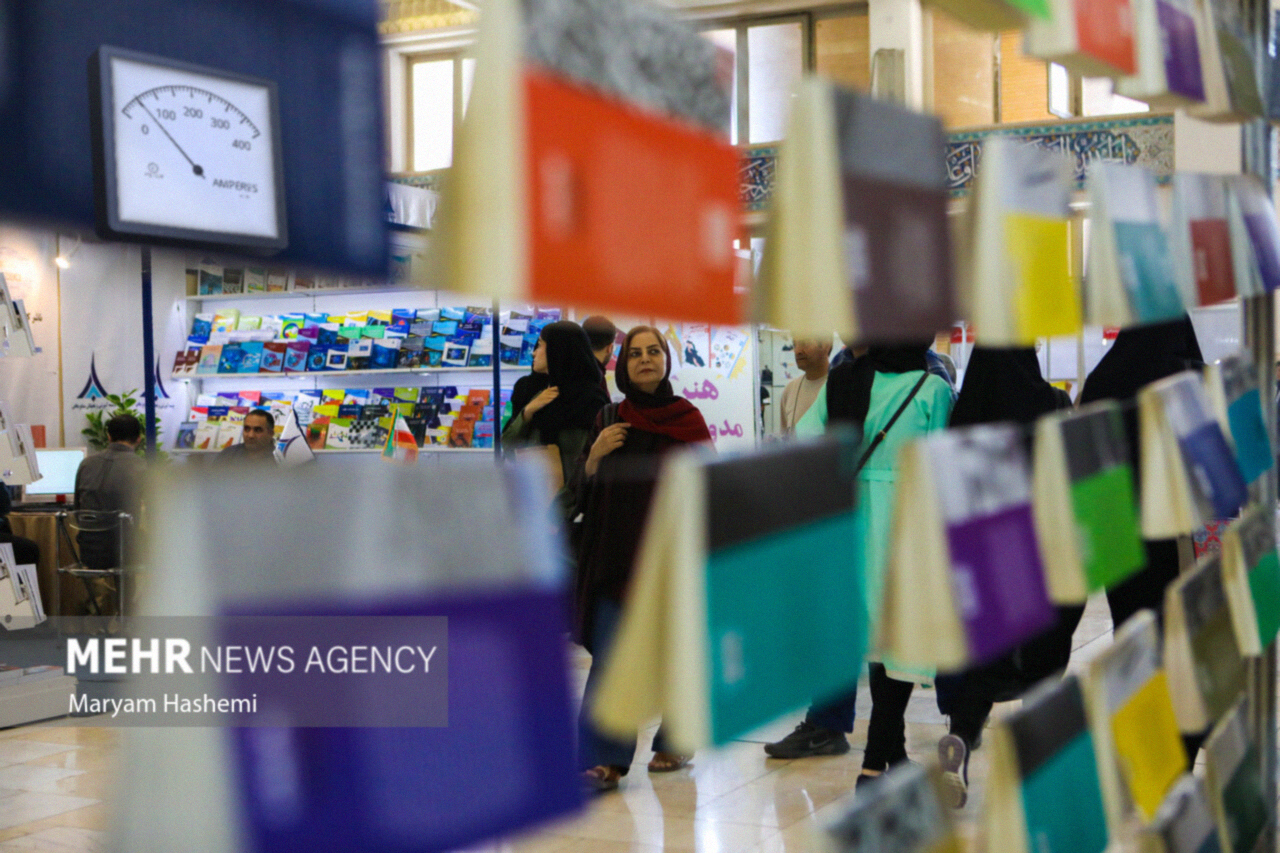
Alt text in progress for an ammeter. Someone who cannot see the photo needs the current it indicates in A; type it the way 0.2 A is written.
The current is 50 A
